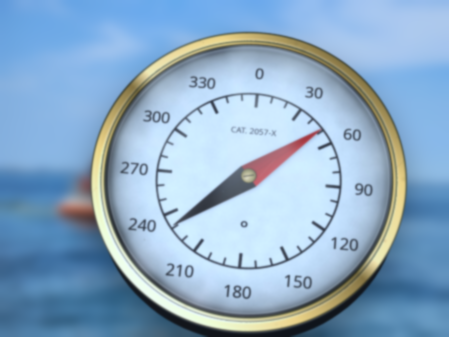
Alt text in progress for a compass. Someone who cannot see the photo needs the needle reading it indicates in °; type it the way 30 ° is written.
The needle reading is 50 °
